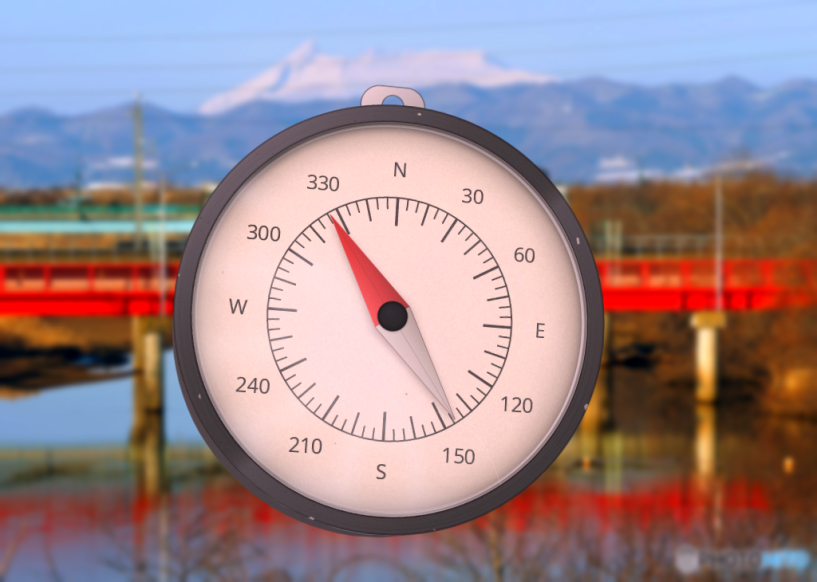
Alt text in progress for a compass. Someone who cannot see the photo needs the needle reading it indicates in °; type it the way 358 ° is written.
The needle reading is 325 °
